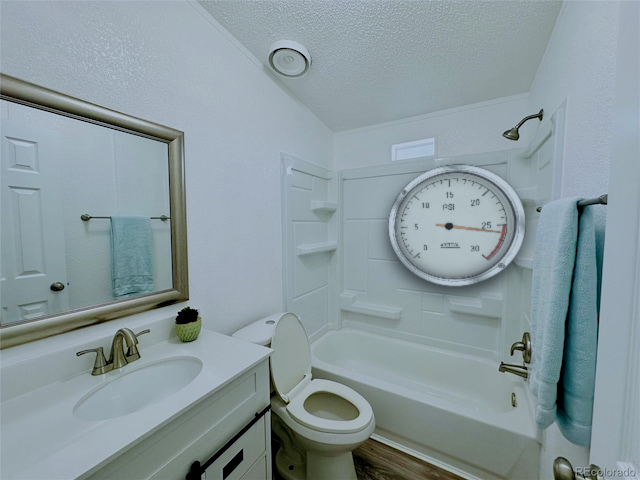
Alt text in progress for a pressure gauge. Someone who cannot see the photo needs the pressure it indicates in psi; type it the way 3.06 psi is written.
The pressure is 26 psi
